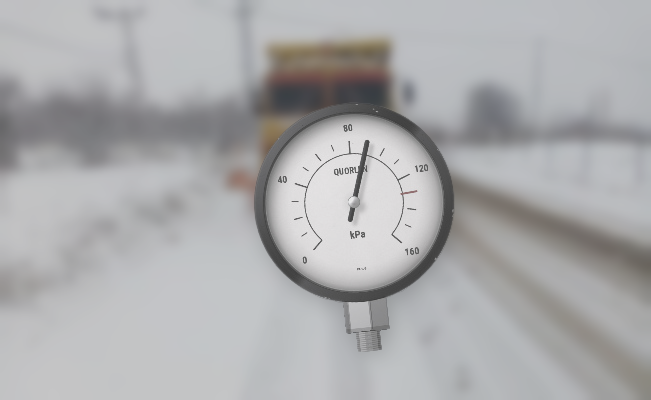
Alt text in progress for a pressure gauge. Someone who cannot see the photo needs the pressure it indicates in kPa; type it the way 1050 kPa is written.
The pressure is 90 kPa
